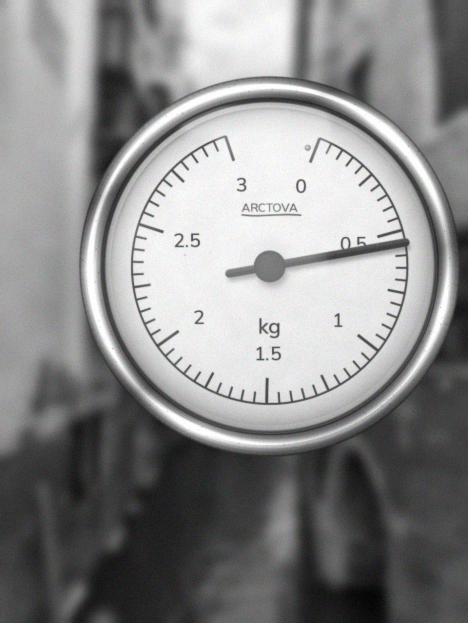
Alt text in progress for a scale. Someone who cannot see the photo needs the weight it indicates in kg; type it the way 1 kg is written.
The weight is 0.55 kg
